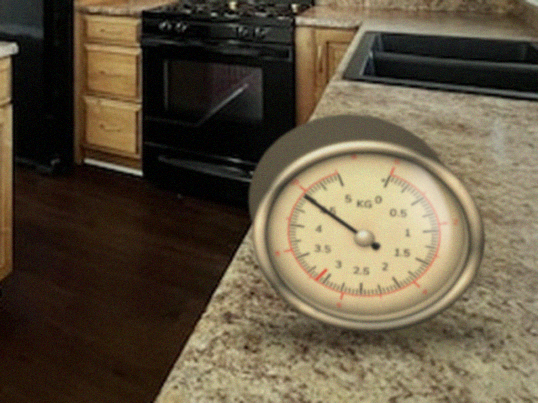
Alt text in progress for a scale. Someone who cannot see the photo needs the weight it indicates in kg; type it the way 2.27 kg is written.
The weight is 4.5 kg
